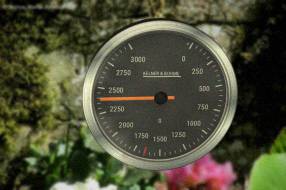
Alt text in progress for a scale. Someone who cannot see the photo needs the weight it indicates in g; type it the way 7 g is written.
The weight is 2400 g
